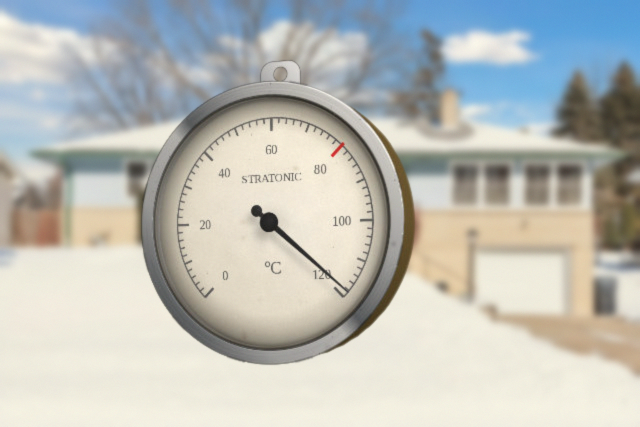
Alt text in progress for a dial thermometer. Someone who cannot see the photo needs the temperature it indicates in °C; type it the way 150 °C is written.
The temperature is 118 °C
